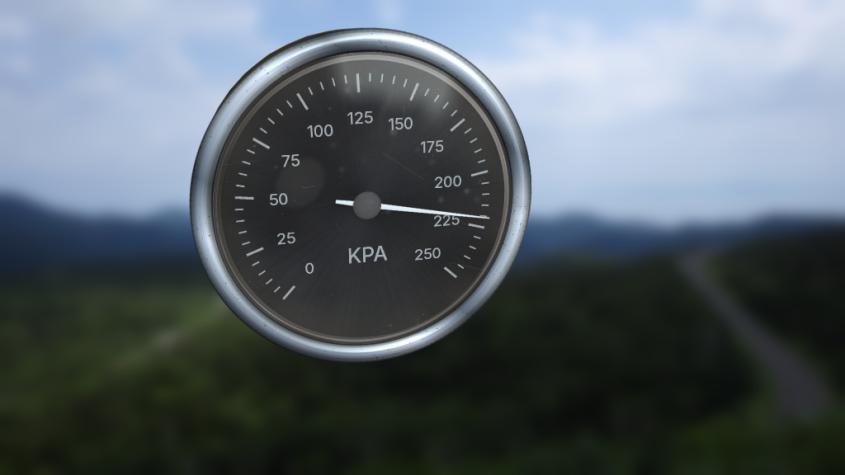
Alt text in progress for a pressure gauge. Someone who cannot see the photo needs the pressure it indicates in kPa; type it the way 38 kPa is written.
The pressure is 220 kPa
